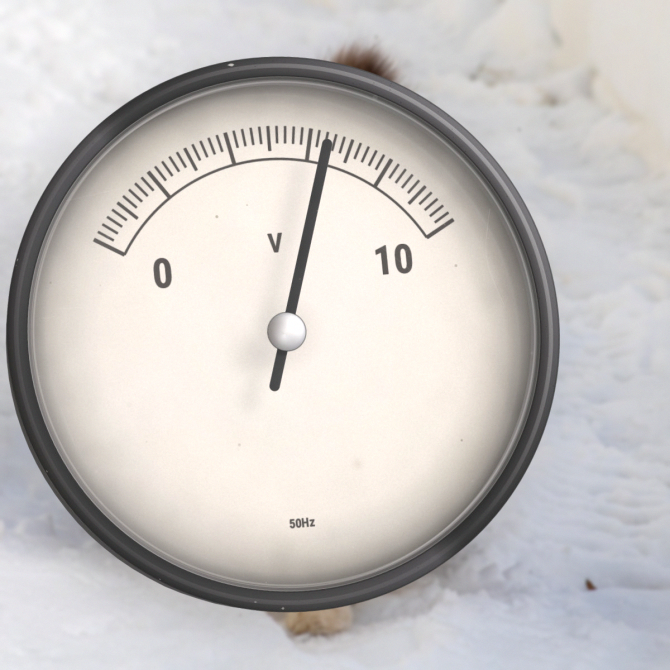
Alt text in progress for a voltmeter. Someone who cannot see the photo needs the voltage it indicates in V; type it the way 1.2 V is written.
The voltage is 6.4 V
